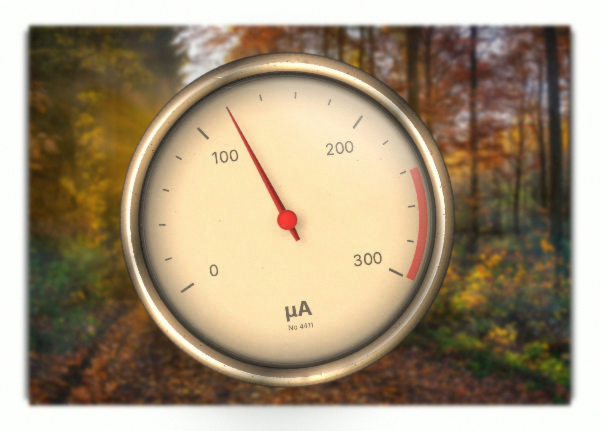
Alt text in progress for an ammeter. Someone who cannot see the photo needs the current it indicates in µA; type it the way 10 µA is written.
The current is 120 µA
